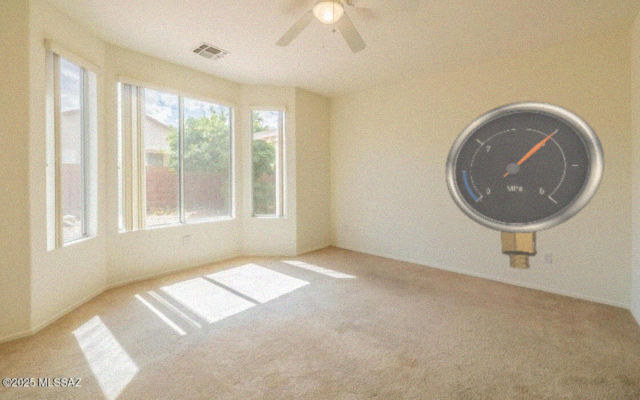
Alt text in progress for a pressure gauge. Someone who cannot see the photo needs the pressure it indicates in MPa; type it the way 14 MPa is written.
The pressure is 4 MPa
